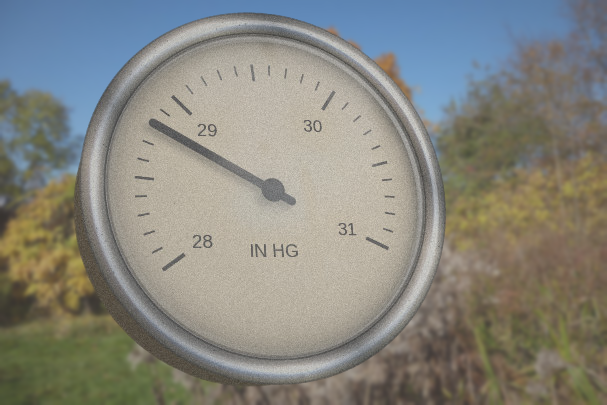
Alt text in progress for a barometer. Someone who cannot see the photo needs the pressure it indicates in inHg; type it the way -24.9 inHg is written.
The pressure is 28.8 inHg
